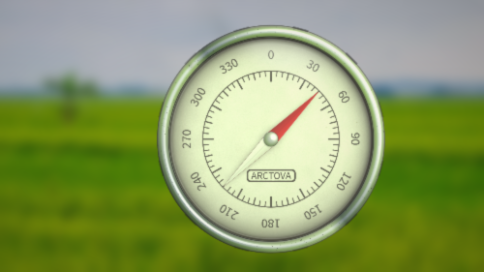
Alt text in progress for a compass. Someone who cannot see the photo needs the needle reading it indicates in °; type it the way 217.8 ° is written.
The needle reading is 45 °
